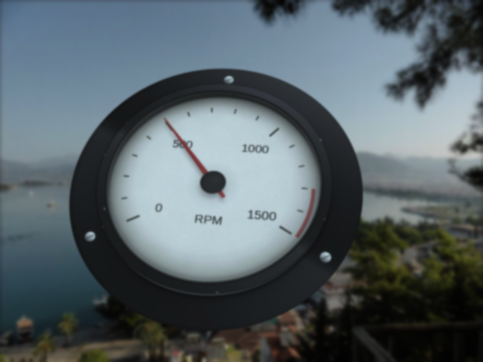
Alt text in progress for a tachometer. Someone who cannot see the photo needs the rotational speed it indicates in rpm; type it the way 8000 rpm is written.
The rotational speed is 500 rpm
